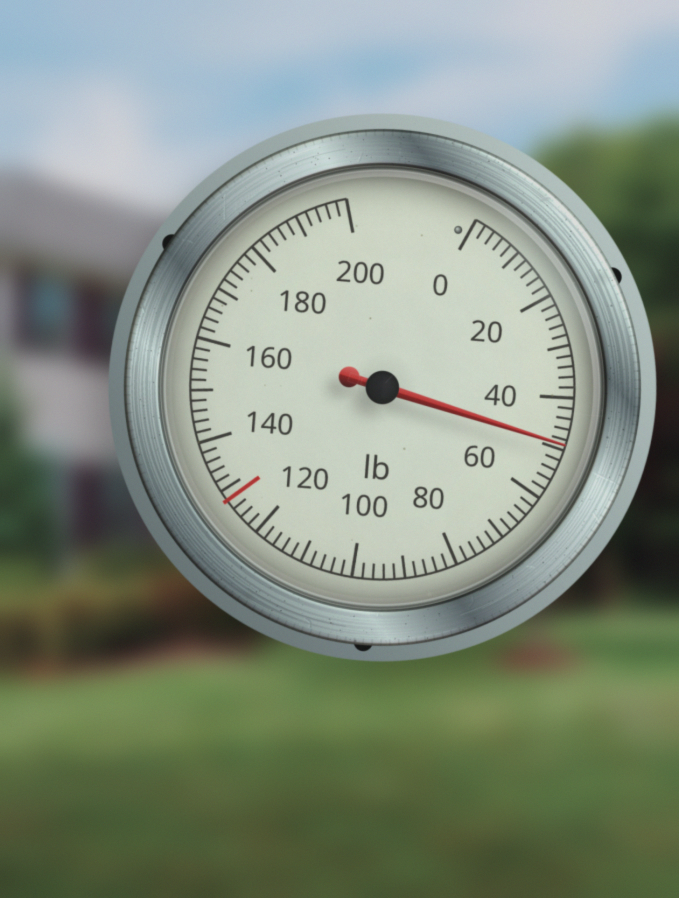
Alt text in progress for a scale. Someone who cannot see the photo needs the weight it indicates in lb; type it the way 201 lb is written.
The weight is 49 lb
